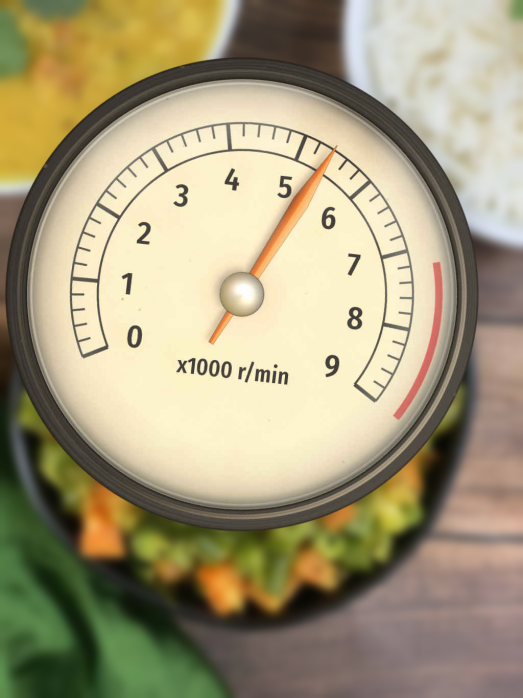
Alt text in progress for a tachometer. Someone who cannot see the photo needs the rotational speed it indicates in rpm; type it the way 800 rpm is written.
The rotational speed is 5400 rpm
